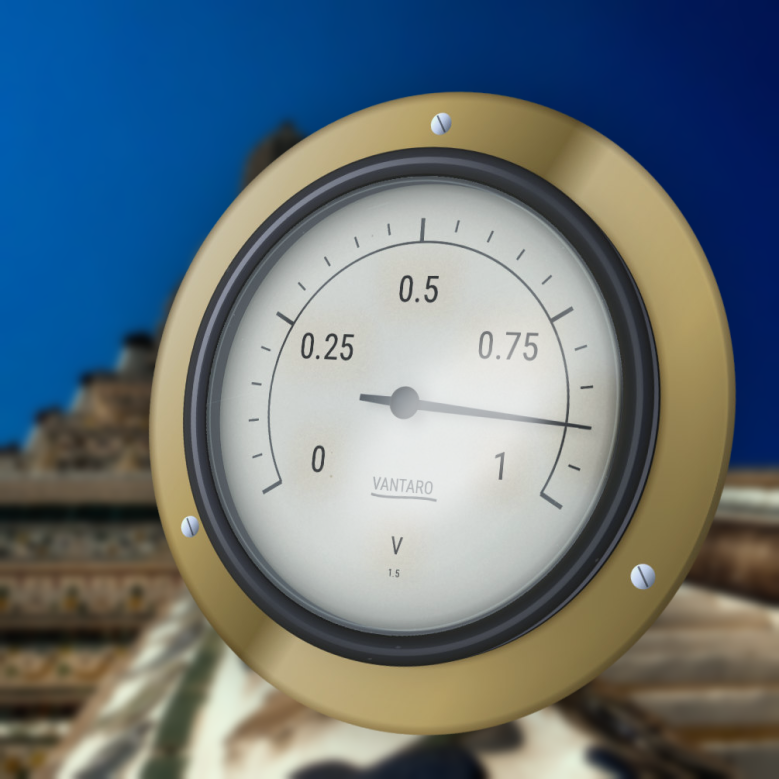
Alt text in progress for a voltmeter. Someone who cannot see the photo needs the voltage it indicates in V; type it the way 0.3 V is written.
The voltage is 0.9 V
